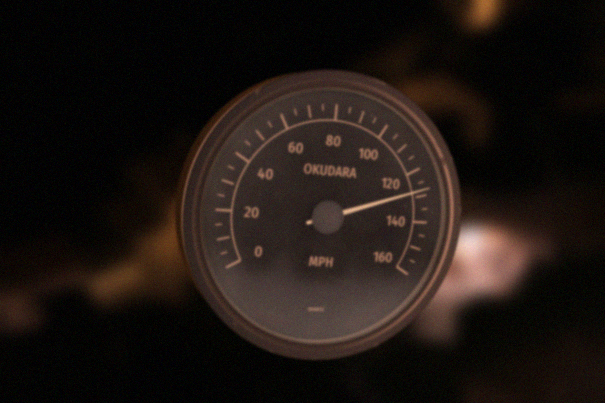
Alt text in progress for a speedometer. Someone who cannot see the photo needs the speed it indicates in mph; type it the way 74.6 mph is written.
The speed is 127.5 mph
